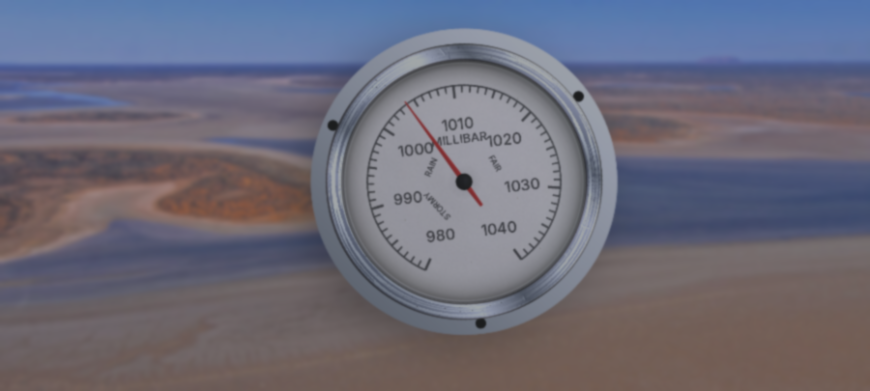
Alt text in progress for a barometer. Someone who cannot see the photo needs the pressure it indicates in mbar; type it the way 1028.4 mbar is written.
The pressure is 1004 mbar
